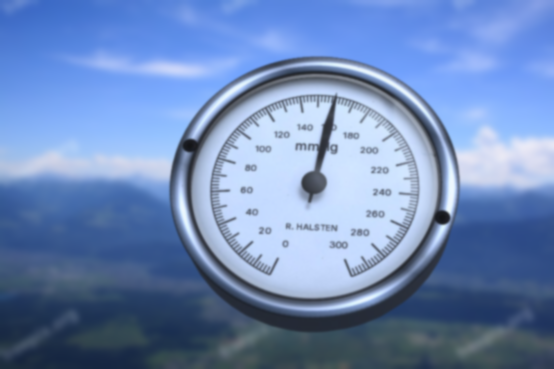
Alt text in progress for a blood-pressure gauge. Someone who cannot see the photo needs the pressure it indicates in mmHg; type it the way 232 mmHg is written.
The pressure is 160 mmHg
